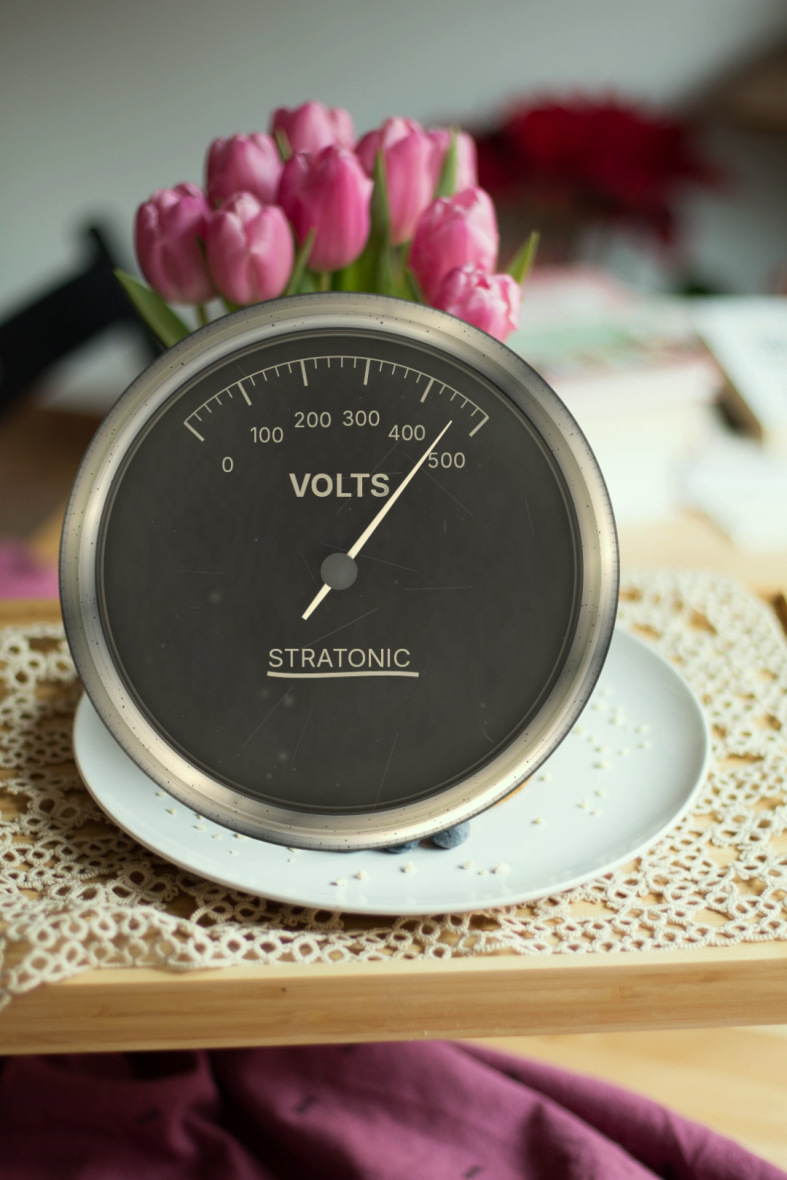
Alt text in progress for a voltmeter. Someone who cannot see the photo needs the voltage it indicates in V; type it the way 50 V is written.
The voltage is 460 V
